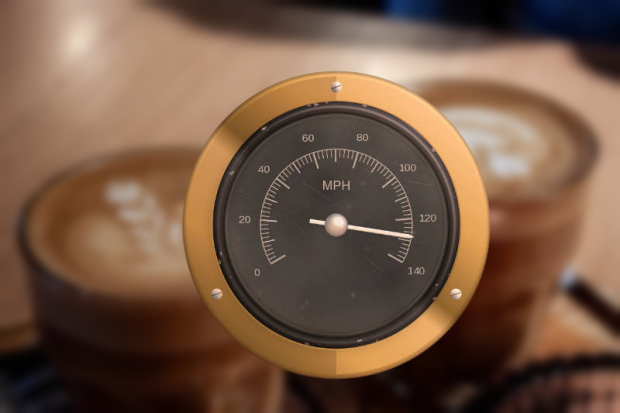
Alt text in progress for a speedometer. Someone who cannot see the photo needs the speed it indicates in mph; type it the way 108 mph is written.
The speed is 128 mph
